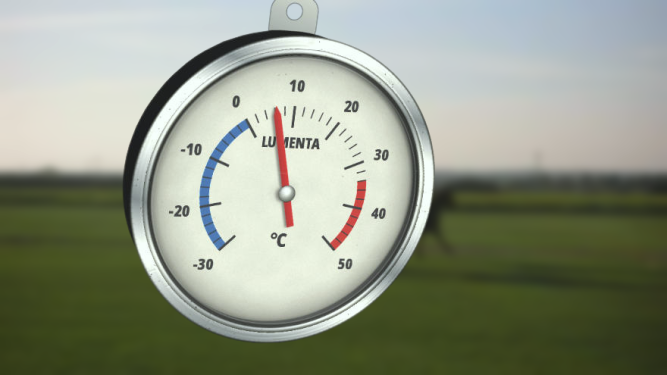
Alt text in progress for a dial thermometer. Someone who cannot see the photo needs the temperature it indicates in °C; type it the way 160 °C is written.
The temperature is 6 °C
